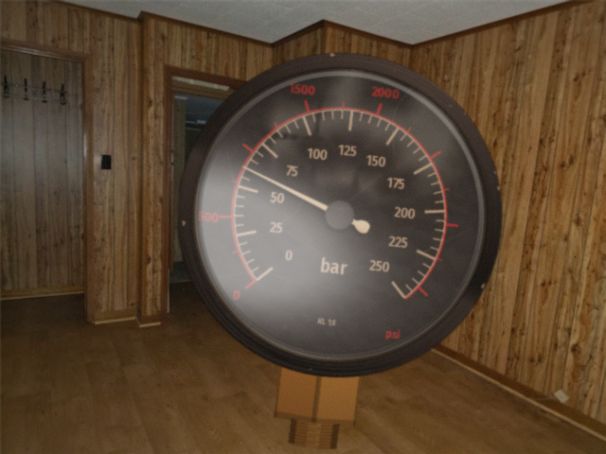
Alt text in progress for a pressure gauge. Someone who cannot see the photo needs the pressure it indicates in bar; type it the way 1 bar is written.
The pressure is 60 bar
